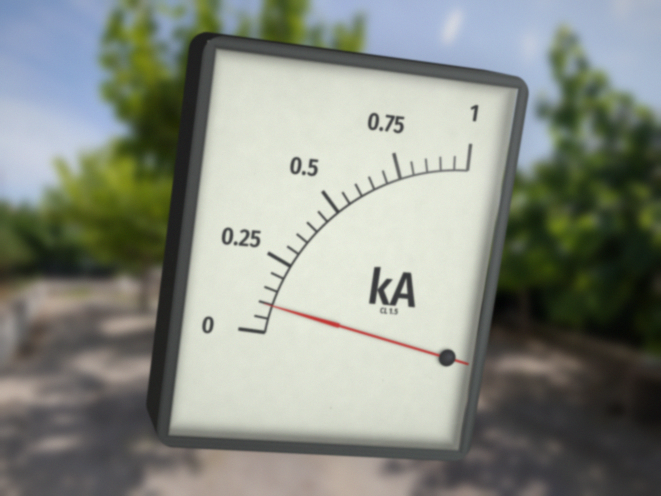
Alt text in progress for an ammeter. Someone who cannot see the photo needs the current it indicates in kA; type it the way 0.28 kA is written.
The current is 0.1 kA
